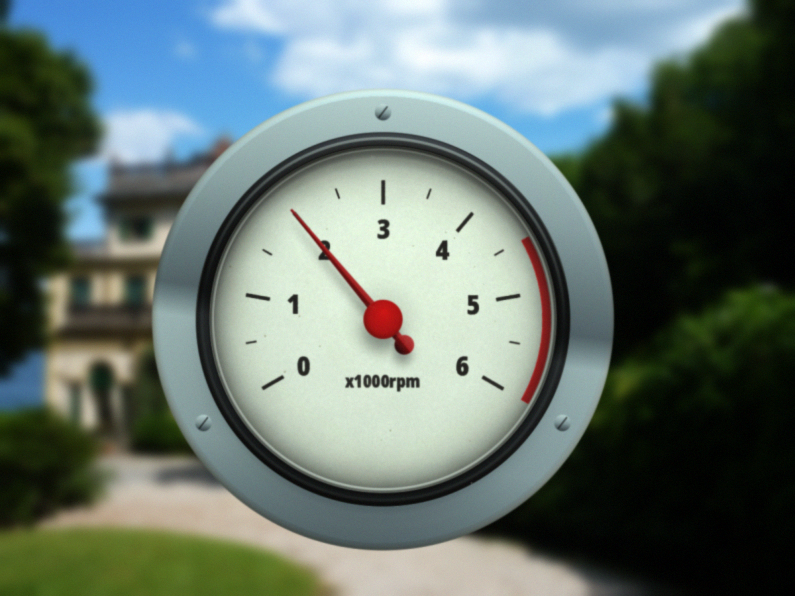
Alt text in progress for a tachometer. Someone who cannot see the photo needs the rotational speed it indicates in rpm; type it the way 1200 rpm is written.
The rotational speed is 2000 rpm
